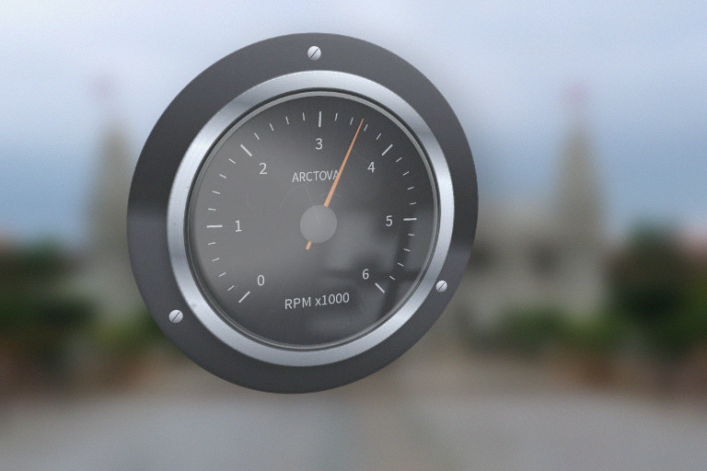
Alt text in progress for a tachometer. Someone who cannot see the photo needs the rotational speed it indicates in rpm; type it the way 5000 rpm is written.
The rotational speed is 3500 rpm
